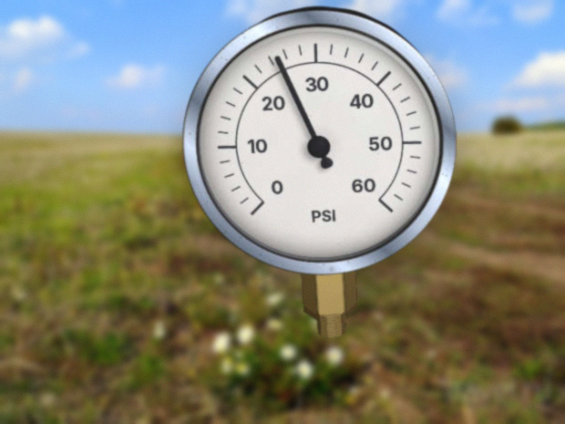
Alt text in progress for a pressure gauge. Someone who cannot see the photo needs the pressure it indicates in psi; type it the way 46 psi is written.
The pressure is 25 psi
